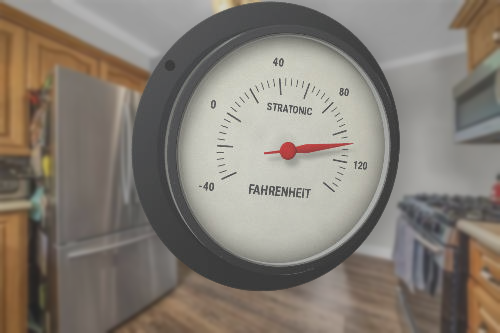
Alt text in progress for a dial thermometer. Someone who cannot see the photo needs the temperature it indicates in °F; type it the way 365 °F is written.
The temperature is 108 °F
